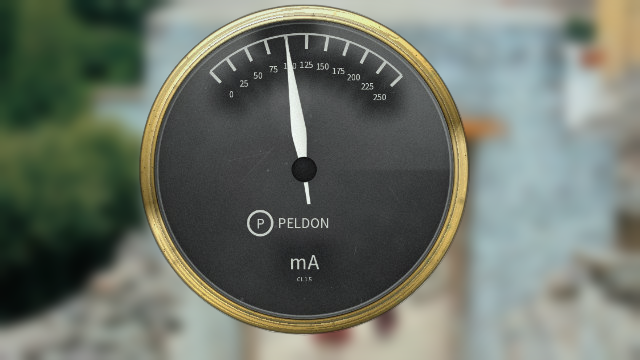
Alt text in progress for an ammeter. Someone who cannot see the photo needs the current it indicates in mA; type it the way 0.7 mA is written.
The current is 100 mA
